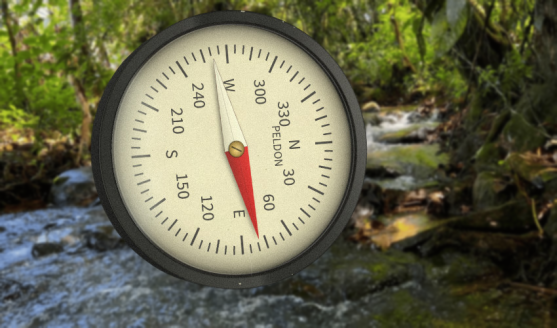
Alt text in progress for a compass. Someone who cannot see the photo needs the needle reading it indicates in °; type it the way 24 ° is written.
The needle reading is 80 °
